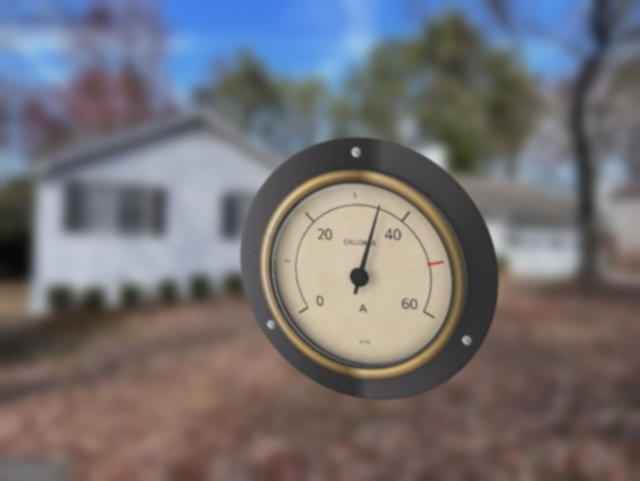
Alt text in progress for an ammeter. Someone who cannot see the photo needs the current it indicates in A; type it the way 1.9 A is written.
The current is 35 A
